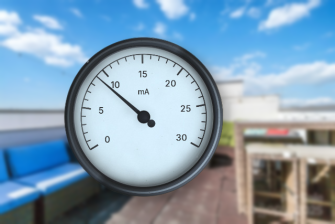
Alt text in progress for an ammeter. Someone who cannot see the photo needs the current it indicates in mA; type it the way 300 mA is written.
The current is 9 mA
